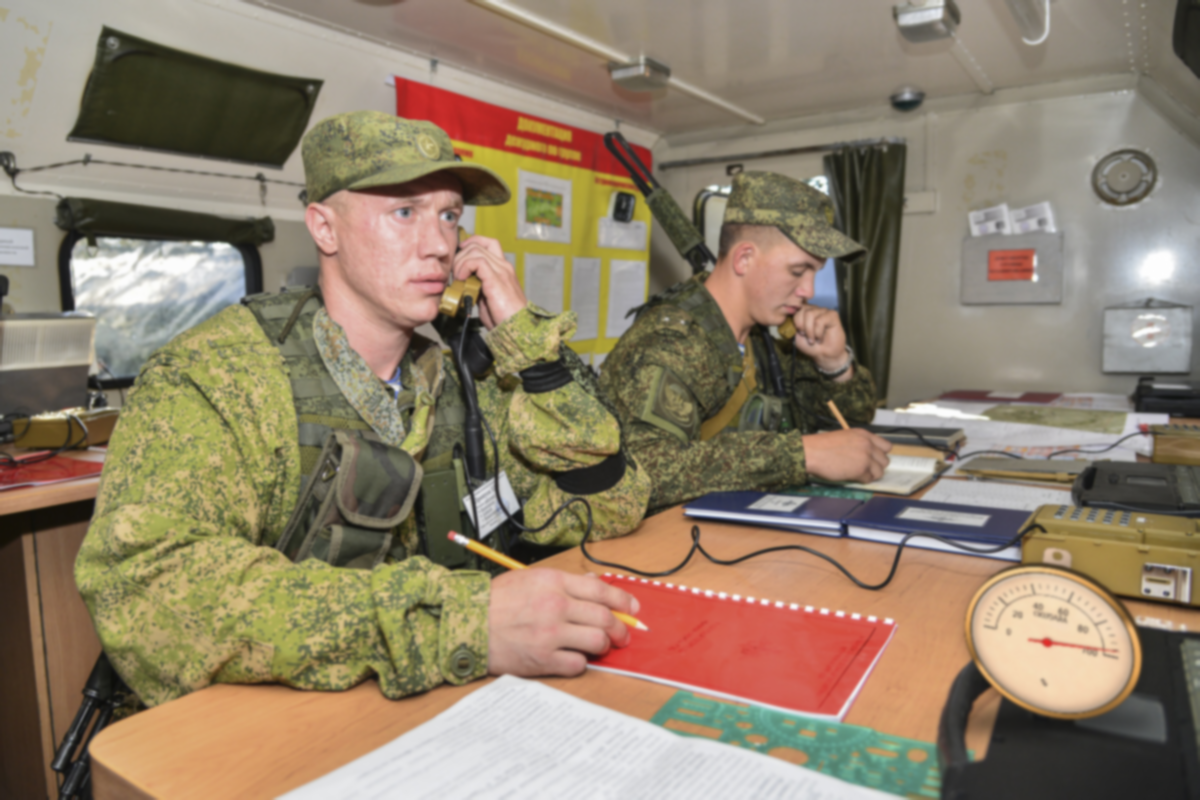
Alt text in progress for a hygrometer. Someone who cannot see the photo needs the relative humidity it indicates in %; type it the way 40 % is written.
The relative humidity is 96 %
